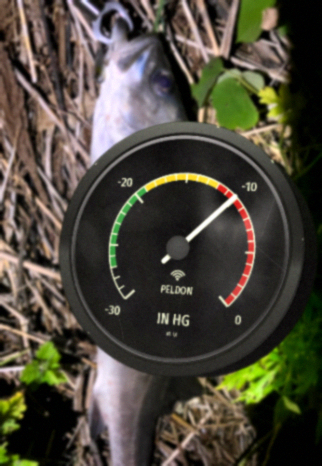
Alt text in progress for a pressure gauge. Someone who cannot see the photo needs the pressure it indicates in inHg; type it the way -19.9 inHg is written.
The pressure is -10 inHg
